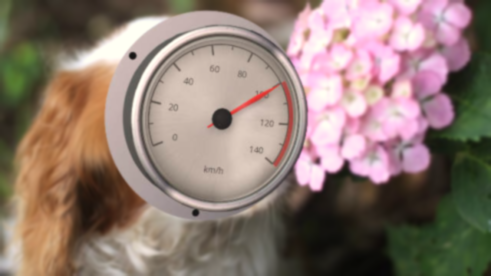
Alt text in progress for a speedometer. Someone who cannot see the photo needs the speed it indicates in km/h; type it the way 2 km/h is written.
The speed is 100 km/h
